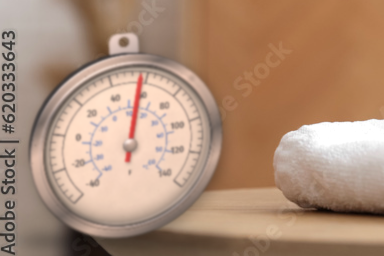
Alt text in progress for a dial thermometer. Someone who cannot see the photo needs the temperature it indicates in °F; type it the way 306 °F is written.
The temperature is 56 °F
